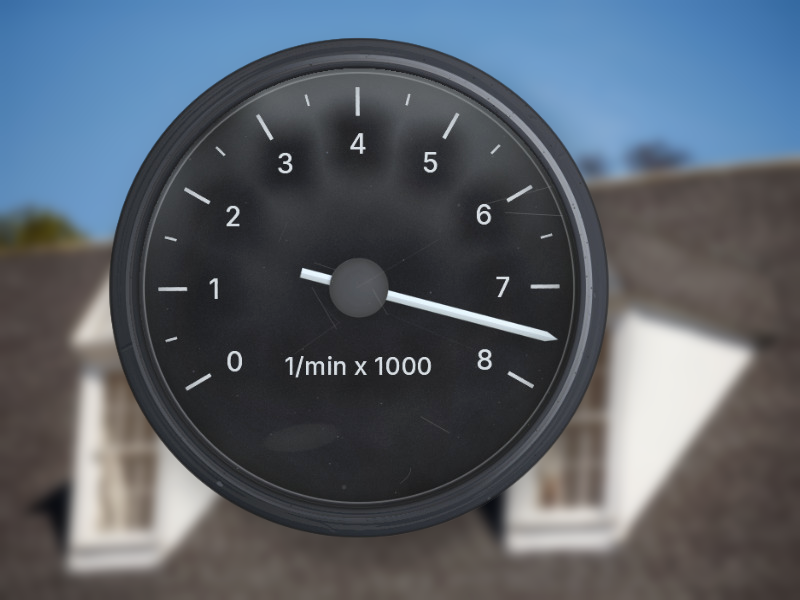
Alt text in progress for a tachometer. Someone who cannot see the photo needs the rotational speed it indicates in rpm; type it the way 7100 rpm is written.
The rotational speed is 7500 rpm
